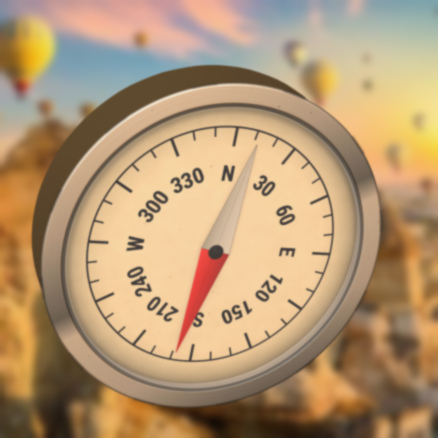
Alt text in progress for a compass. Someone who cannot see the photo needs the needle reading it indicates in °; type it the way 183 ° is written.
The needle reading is 190 °
